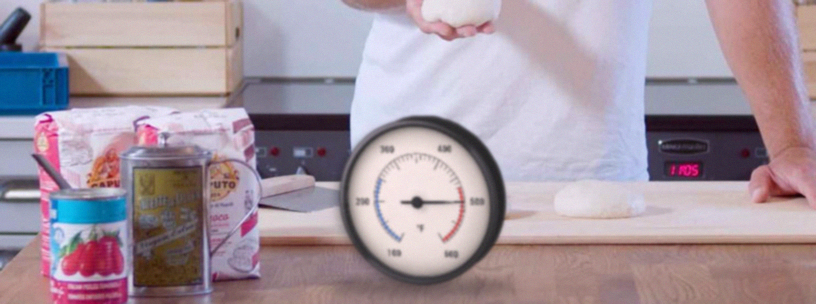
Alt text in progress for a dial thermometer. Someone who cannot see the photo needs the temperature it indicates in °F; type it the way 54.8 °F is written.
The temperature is 500 °F
